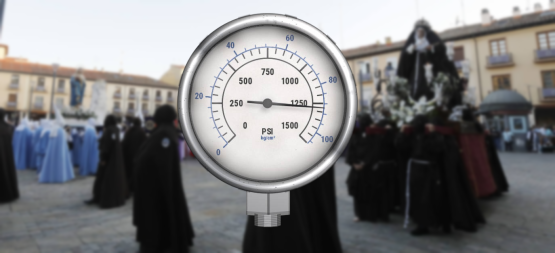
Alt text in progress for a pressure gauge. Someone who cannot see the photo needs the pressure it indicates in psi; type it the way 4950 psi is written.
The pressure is 1275 psi
